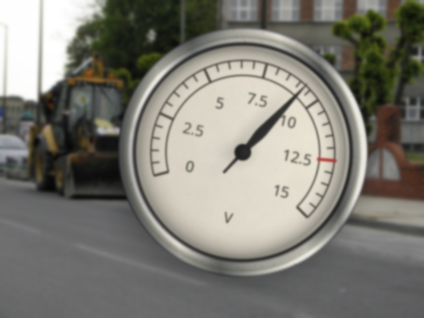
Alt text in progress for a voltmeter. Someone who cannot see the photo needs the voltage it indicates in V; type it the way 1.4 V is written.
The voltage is 9.25 V
